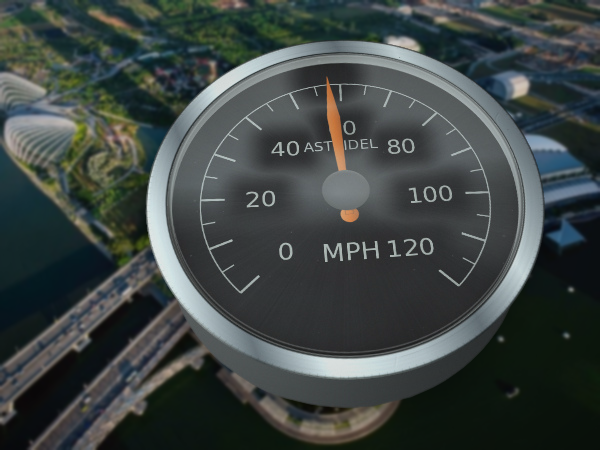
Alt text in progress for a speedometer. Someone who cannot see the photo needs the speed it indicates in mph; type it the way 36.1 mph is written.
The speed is 57.5 mph
